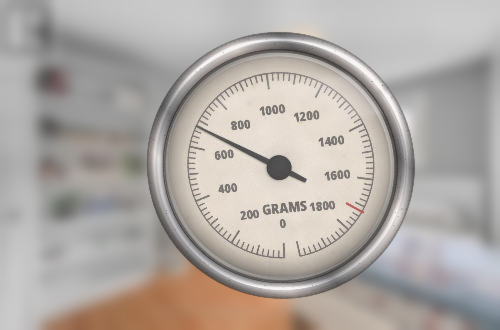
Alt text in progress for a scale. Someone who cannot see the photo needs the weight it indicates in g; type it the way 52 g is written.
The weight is 680 g
